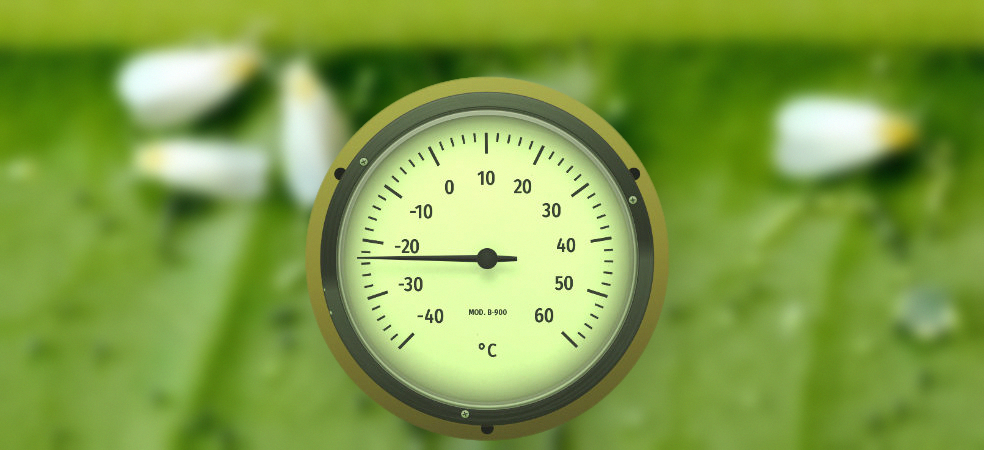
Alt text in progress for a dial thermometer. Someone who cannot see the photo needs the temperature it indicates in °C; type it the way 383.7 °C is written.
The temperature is -23 °C
